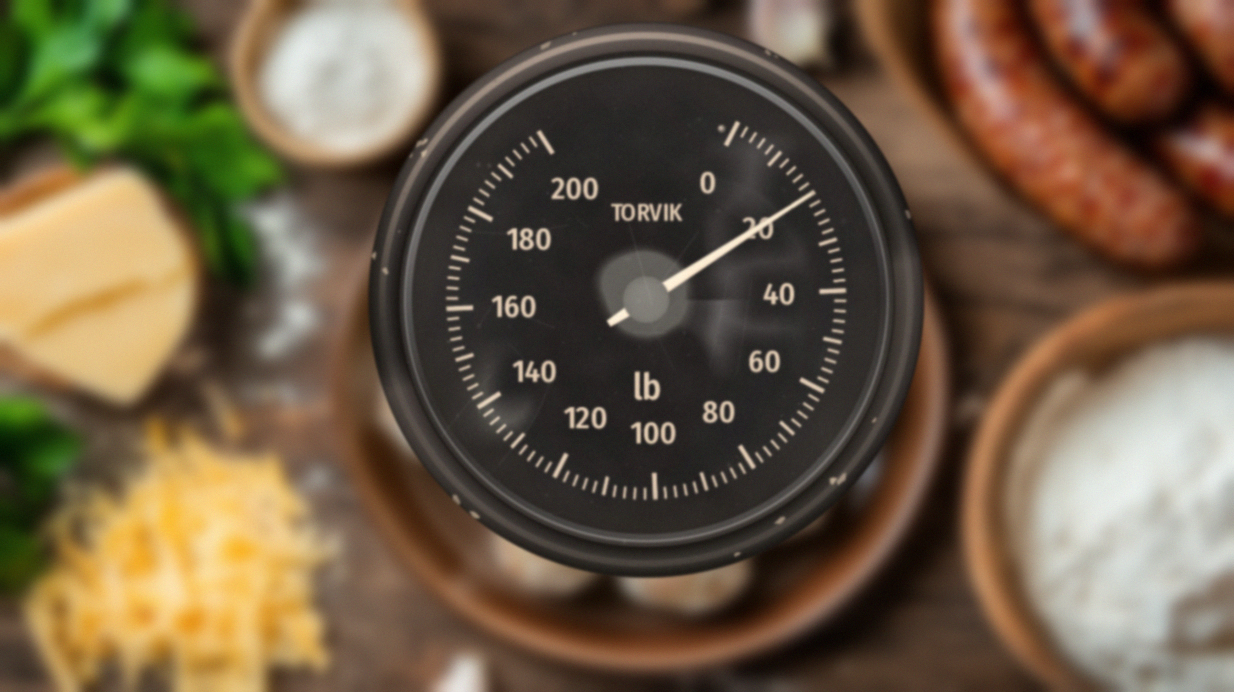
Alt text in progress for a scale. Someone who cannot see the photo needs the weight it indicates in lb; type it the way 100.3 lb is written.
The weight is 20 lb
